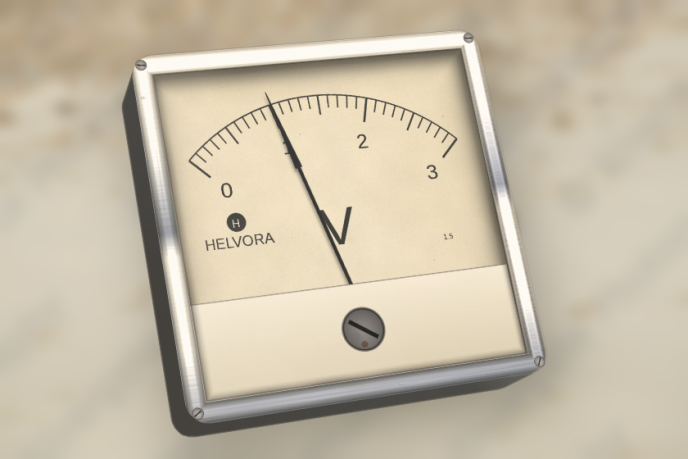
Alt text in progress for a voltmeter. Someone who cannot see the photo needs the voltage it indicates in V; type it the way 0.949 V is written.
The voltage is 1 V
